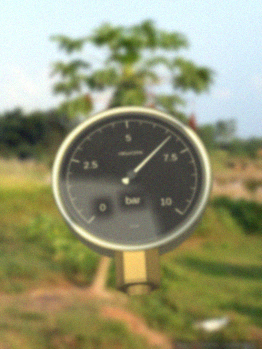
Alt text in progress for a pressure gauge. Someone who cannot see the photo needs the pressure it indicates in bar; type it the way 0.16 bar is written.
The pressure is 6.75 bar
